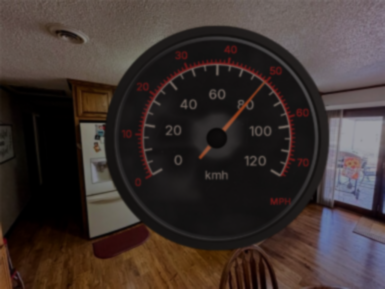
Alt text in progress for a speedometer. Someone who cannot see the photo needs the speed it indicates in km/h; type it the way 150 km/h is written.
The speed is 80 km/h
